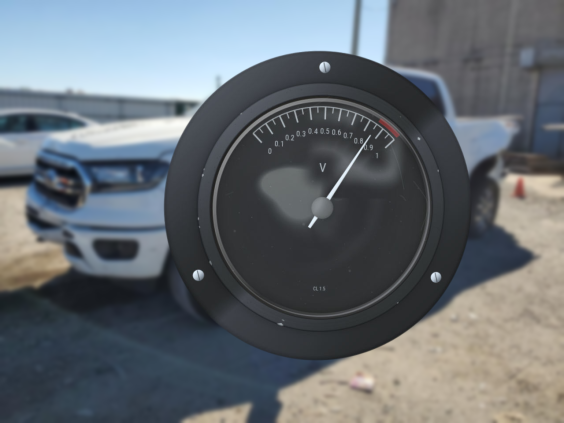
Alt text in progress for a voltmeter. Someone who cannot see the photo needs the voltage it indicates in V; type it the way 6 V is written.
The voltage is 0.85 V
